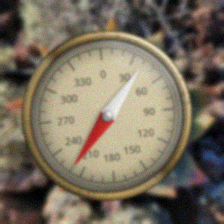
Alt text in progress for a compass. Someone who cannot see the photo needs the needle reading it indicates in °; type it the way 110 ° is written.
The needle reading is 220 °
